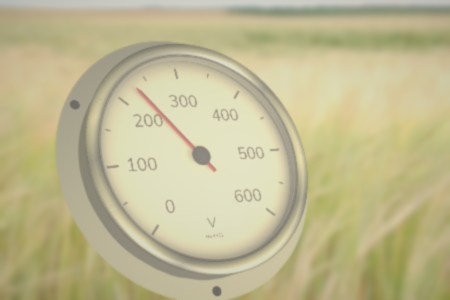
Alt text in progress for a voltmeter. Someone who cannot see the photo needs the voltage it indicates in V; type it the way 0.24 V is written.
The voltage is 225 V
